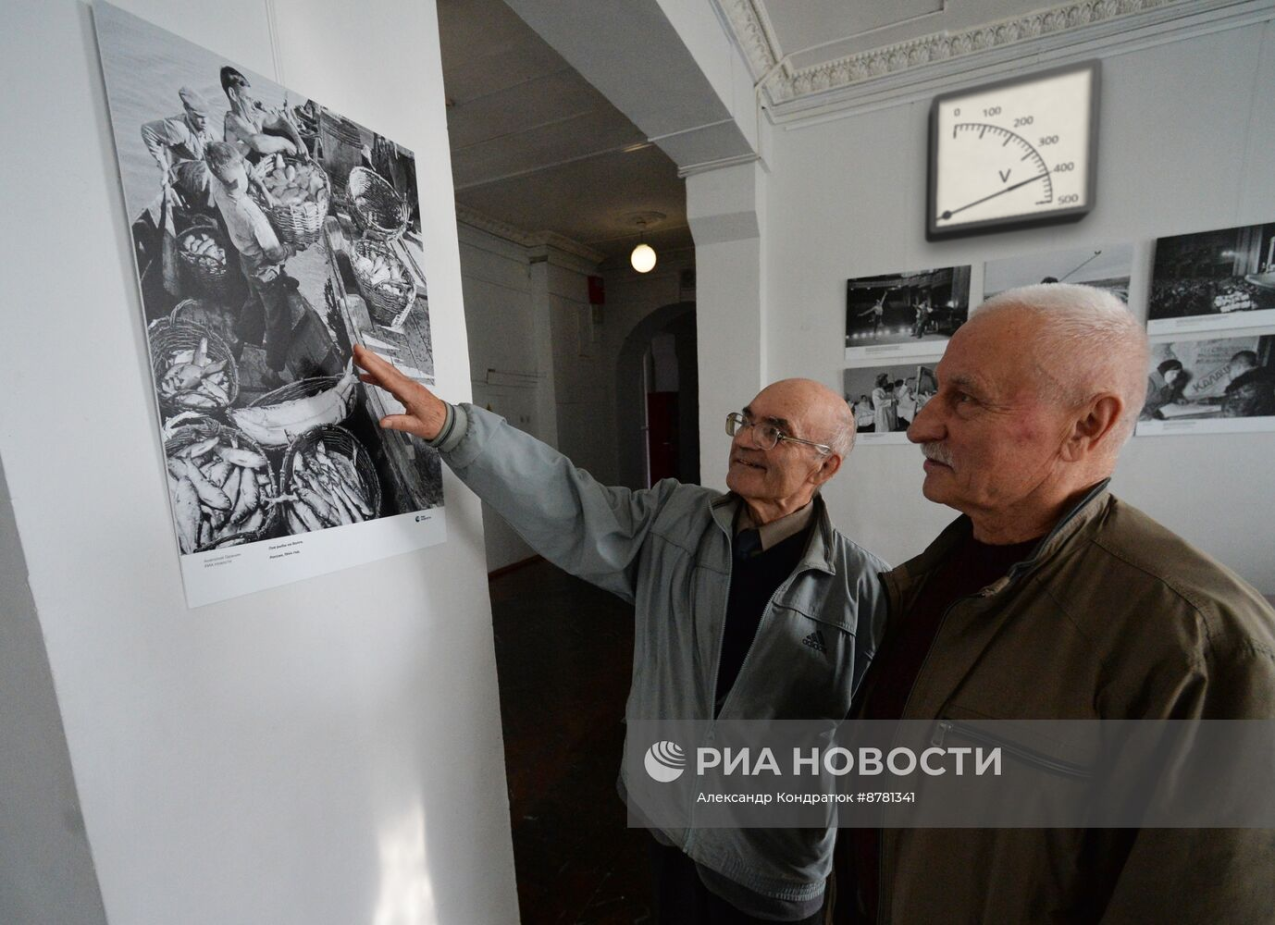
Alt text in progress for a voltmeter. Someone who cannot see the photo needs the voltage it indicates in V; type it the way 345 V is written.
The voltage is 400 V
